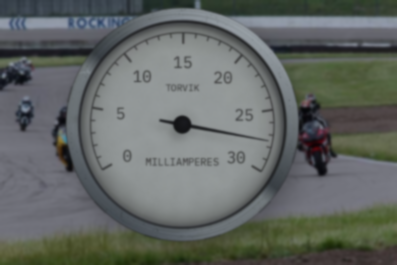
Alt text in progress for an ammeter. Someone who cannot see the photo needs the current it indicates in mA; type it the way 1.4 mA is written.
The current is 27.5 mA
